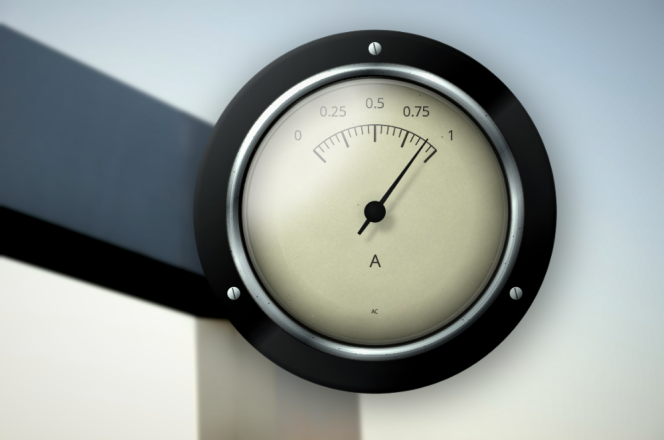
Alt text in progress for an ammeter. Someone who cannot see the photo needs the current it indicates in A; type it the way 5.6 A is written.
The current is 0.9 A
